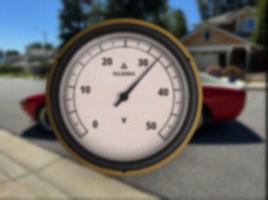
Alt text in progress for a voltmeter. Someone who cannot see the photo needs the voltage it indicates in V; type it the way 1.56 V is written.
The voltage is 32.5 V
